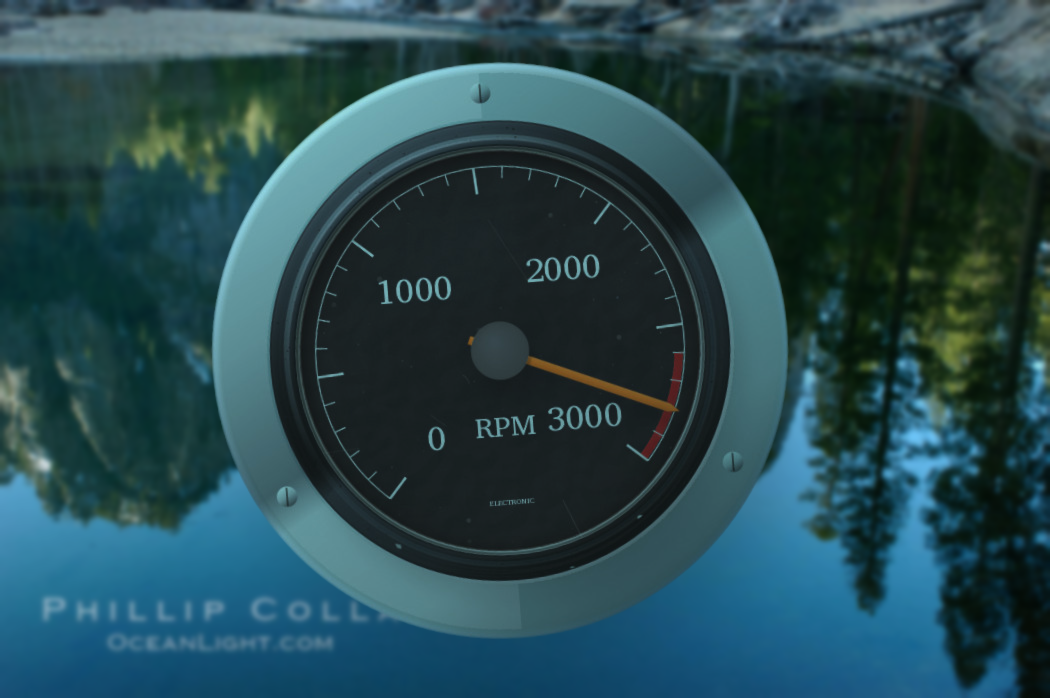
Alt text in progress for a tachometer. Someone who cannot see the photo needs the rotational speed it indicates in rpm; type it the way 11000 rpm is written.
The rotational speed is 2800 rpm
